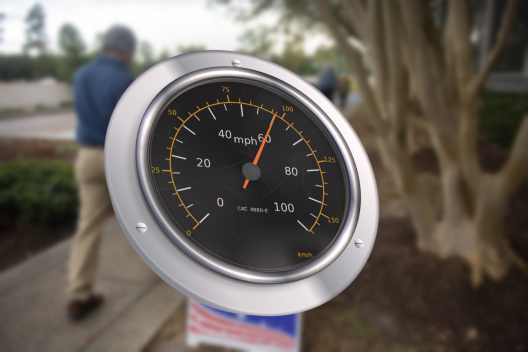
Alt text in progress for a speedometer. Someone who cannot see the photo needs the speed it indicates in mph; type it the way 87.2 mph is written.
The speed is 60 mph
